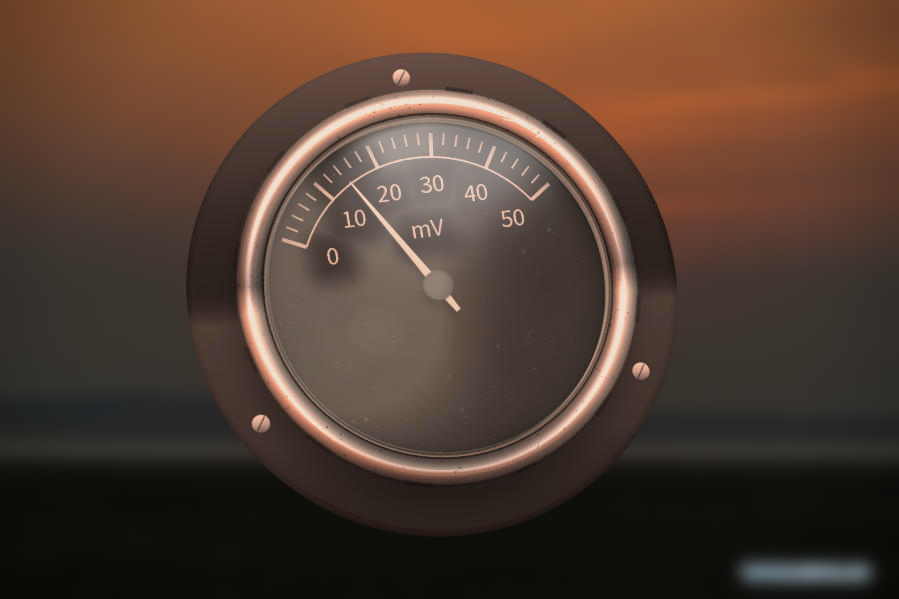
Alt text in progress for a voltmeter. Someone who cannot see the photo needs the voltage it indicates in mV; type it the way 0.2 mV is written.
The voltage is 14 mV
